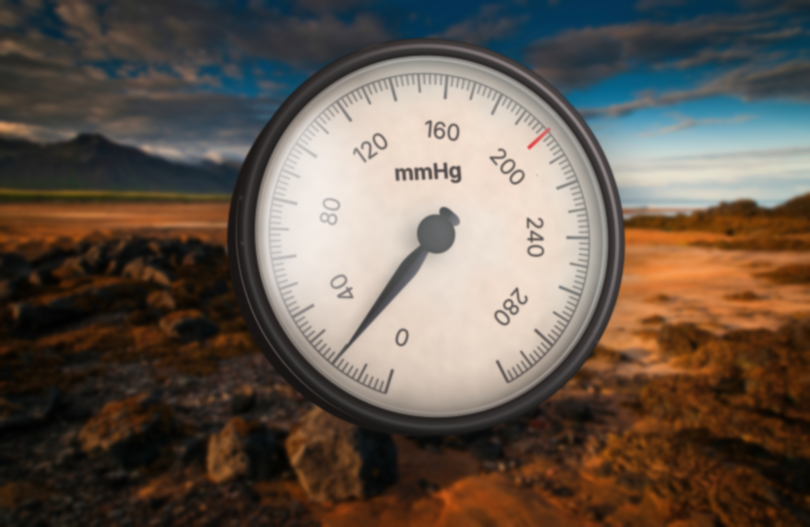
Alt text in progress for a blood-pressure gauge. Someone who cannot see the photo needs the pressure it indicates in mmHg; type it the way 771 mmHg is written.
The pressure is 20 mmHg
